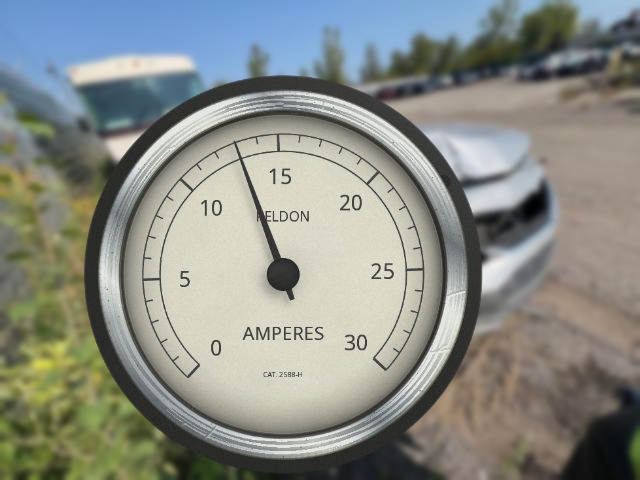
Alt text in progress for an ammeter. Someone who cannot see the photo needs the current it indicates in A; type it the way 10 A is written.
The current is 13 A
